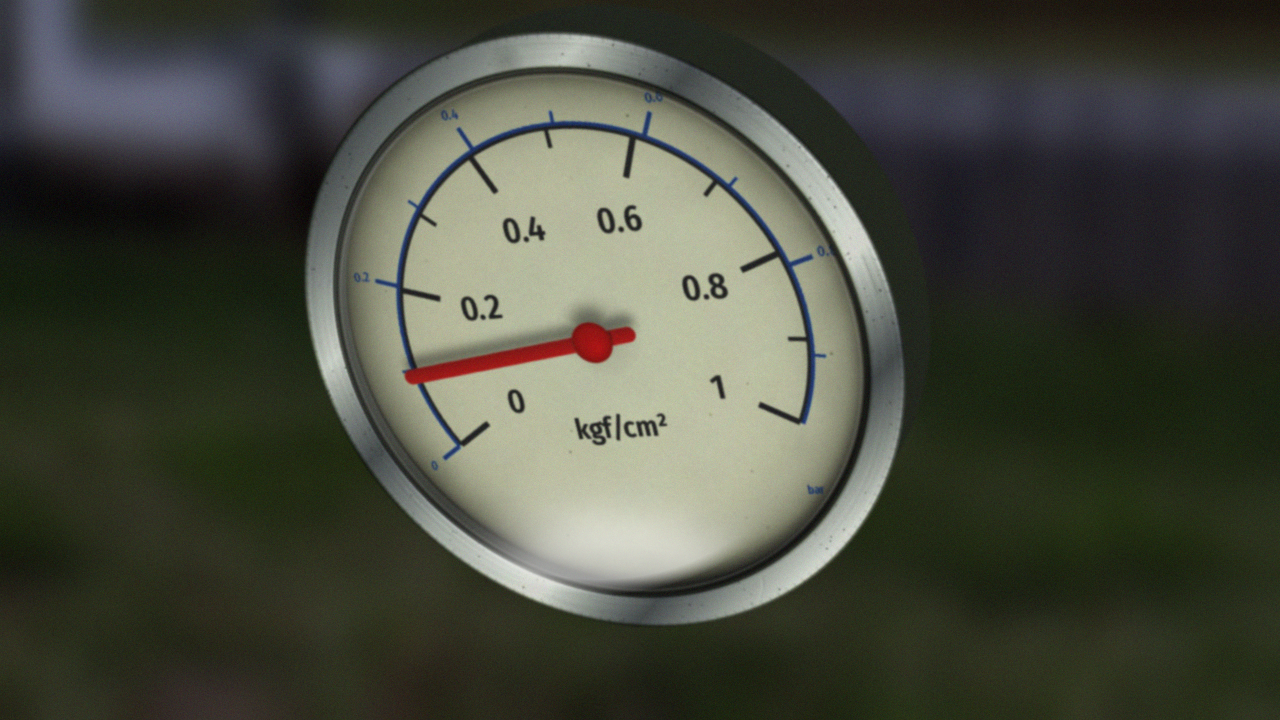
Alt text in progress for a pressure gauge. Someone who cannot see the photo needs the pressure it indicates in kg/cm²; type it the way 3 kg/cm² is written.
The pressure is 0.1 kg/cm²
